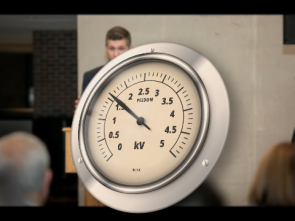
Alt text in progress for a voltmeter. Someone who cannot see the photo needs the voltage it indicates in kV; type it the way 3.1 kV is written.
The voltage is 1.6 kV
